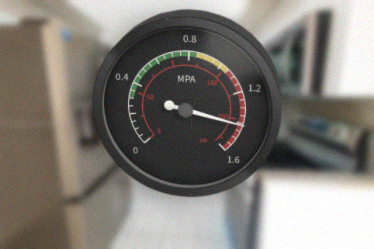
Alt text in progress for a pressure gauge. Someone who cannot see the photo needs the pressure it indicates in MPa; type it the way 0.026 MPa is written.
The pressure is 1.4 MPa
